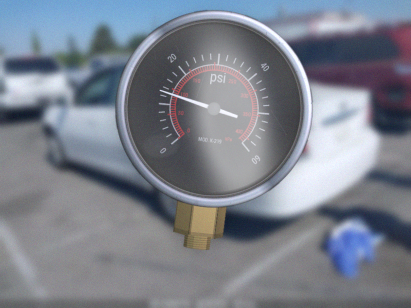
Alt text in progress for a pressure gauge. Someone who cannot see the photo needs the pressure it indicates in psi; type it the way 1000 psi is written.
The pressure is 13 psi
